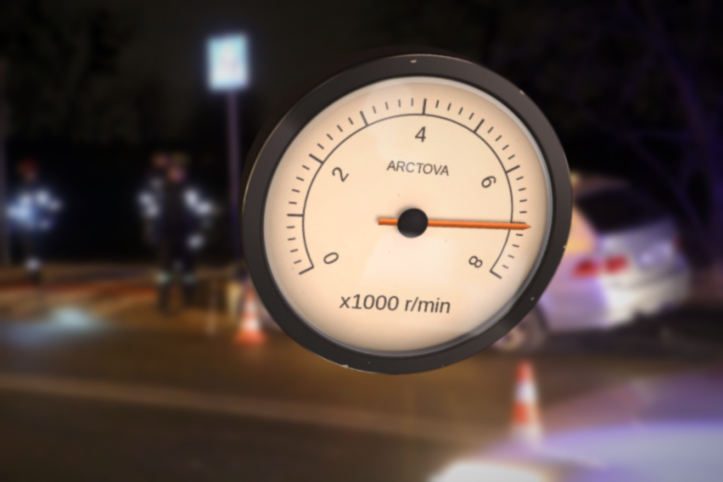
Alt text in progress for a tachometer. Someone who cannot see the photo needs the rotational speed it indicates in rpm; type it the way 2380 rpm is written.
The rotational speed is 7000 rpm
